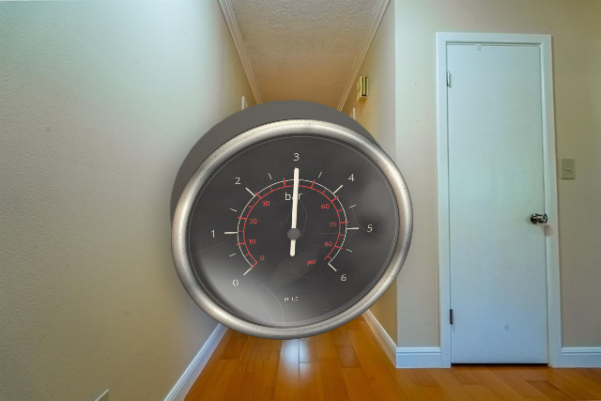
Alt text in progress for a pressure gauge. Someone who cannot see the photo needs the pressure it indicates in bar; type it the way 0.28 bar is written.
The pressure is 3 bar
